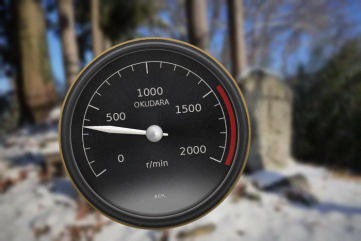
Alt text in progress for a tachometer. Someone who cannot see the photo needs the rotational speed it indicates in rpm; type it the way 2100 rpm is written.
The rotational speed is 350 rpm
